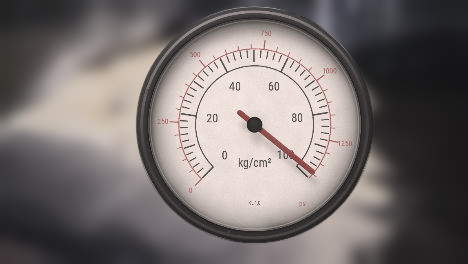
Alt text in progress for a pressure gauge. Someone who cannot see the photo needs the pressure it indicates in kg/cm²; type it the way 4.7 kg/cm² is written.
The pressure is 98 kg/cm²
